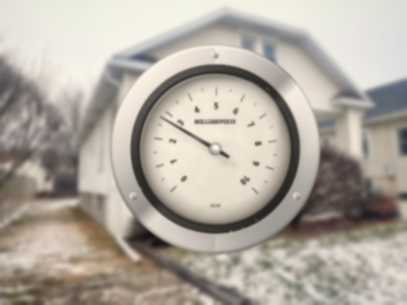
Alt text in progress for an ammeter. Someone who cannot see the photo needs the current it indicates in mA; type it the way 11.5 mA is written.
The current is 2.75 mA
